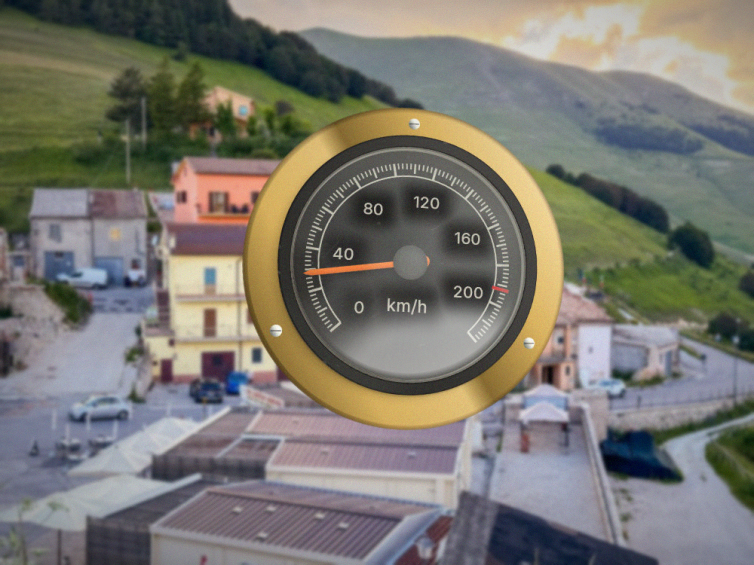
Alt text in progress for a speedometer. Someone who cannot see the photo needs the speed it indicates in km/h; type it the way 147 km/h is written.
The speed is 28 km/h
